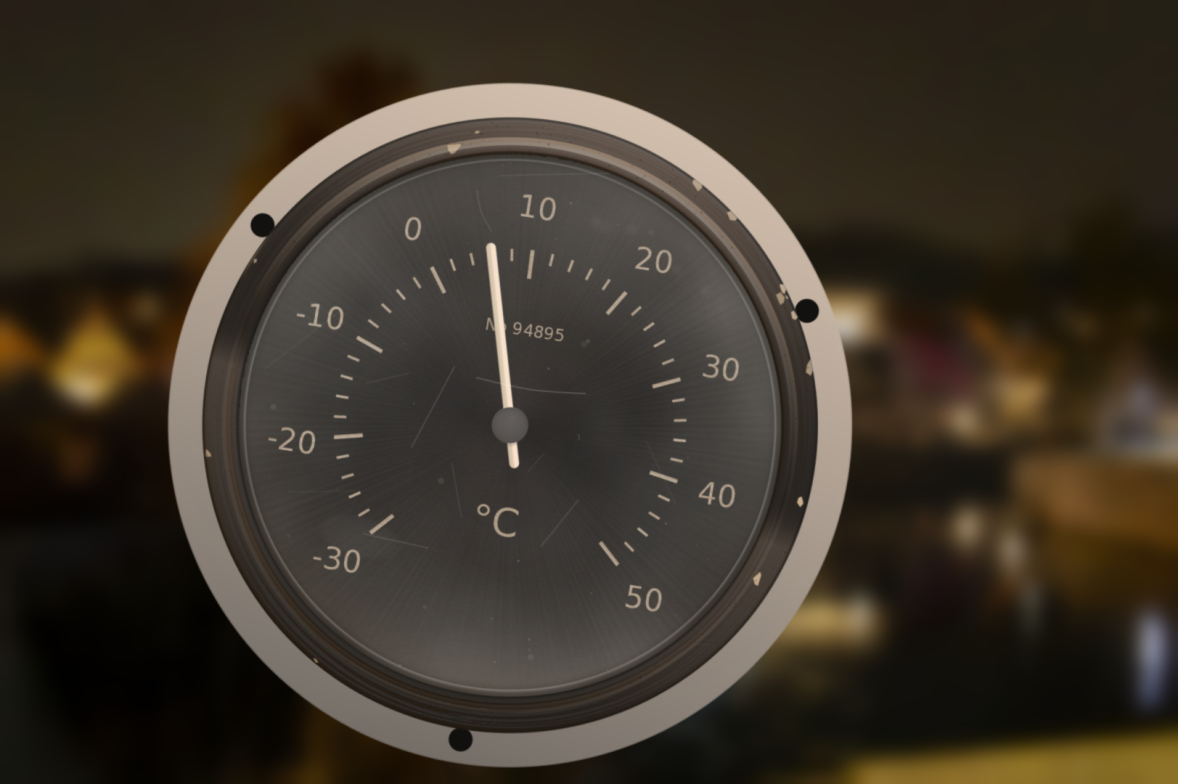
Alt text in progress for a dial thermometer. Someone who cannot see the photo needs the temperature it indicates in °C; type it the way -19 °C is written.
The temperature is 6 °C
